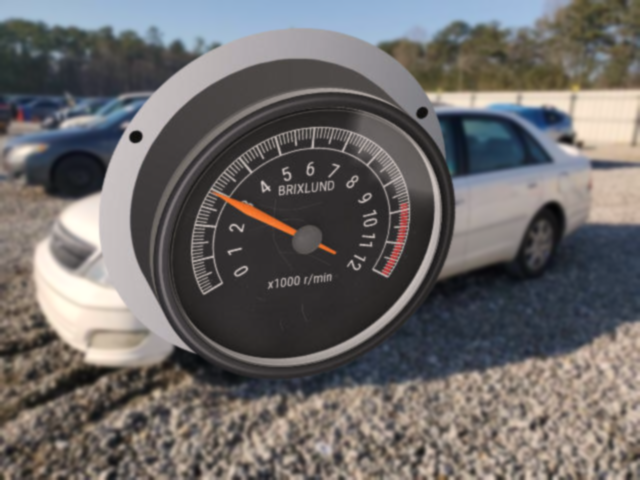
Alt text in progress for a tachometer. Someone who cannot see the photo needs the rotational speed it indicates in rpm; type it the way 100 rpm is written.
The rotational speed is 3000 rpm
